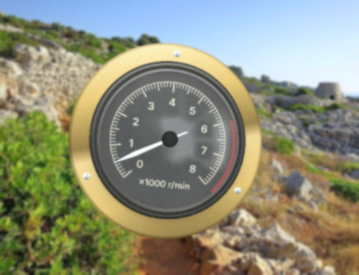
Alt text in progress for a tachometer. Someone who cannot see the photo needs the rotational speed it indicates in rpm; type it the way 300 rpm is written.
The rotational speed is 500 rpm
